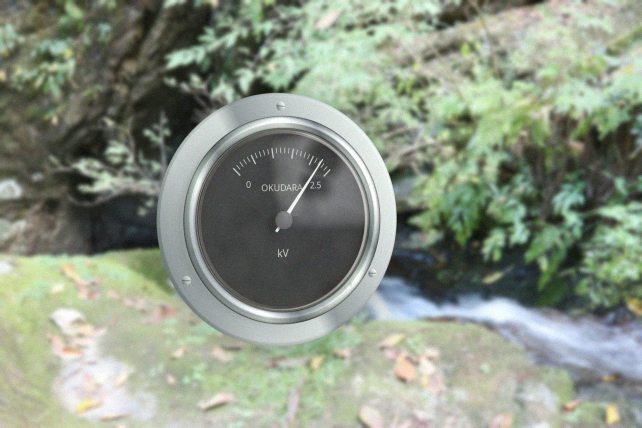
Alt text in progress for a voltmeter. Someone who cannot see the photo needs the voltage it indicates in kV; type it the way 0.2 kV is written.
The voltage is 2.2 kV
